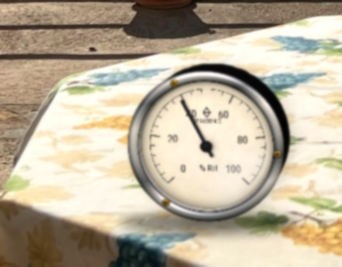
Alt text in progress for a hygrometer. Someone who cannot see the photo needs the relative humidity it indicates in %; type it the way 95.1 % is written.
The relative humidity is 40 %
